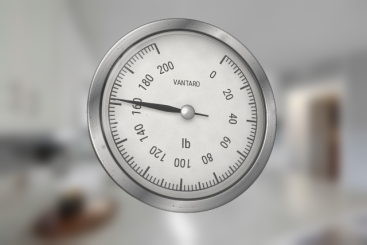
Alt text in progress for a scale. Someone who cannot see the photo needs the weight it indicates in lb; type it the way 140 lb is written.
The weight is 162 lb
